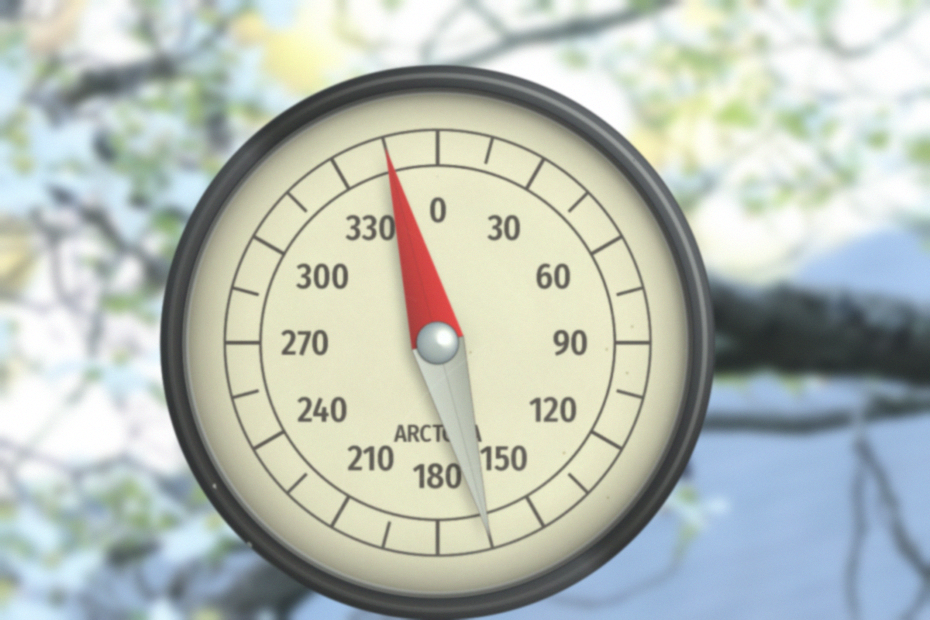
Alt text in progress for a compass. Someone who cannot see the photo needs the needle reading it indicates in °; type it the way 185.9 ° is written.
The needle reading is 345 °
